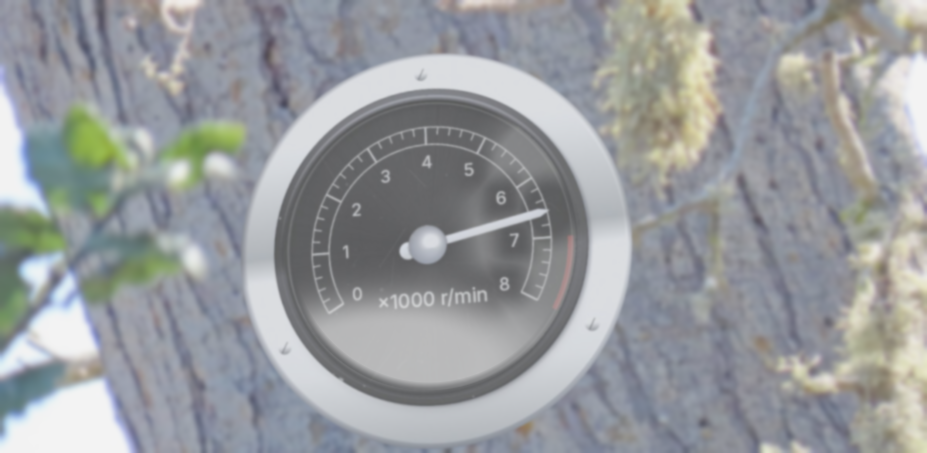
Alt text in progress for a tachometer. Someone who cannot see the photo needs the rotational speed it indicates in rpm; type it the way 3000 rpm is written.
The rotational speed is 6600 rpm
